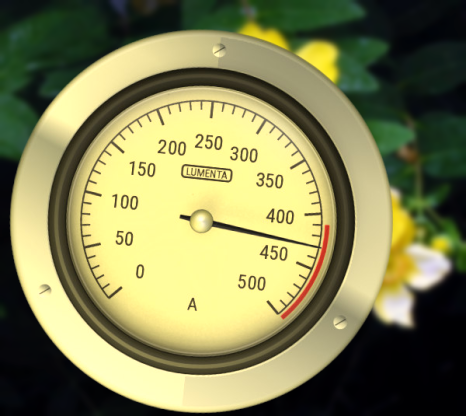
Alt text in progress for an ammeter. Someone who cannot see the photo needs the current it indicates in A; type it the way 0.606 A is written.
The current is 430 A
